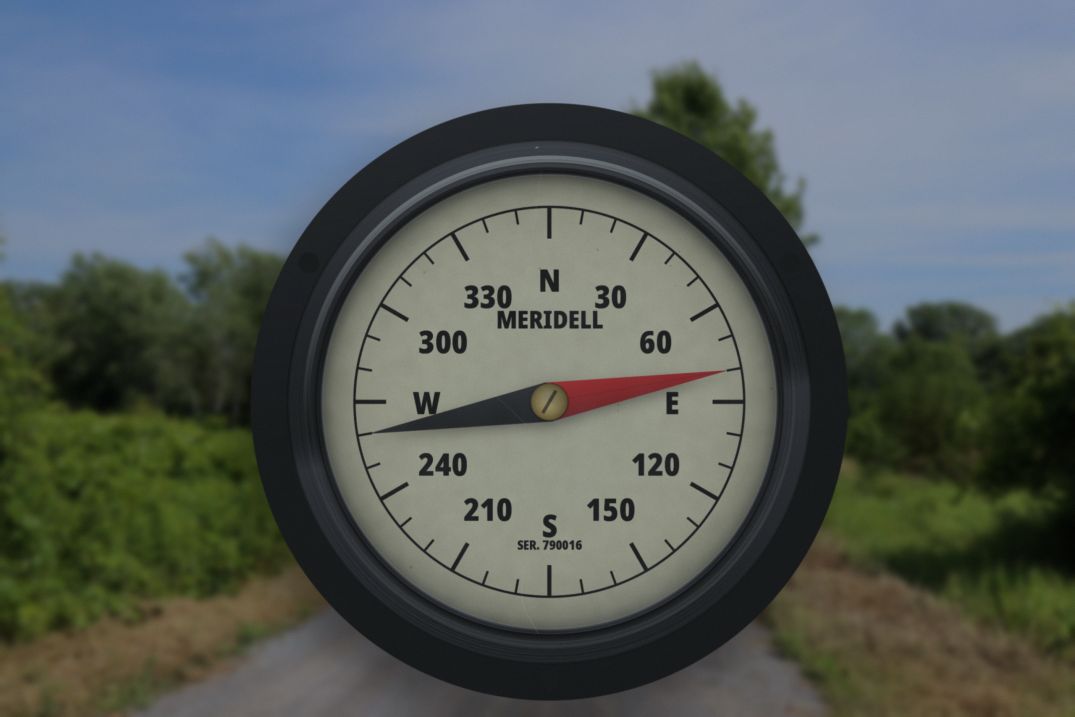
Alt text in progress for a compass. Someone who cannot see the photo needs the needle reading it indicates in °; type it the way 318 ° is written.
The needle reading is 80 °
